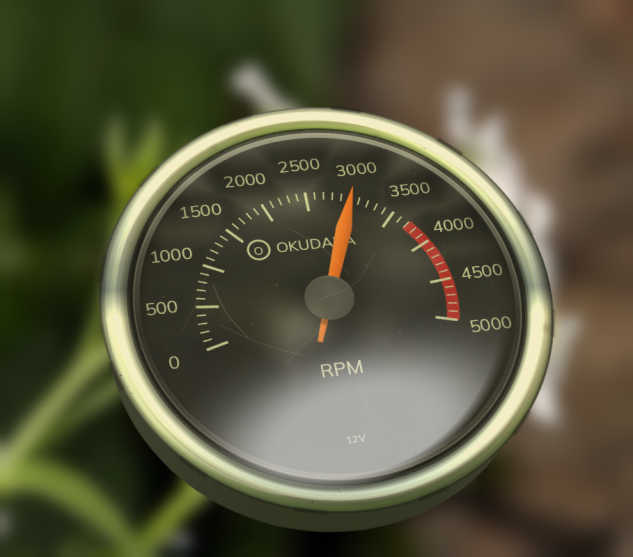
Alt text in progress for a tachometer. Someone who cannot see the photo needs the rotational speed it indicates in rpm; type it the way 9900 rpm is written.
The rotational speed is 3000 rpm
